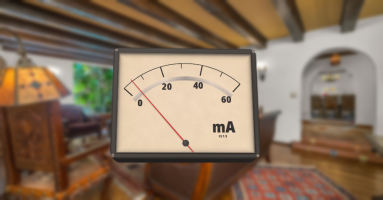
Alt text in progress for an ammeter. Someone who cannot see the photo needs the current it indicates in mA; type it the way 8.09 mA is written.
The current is 5 mA
